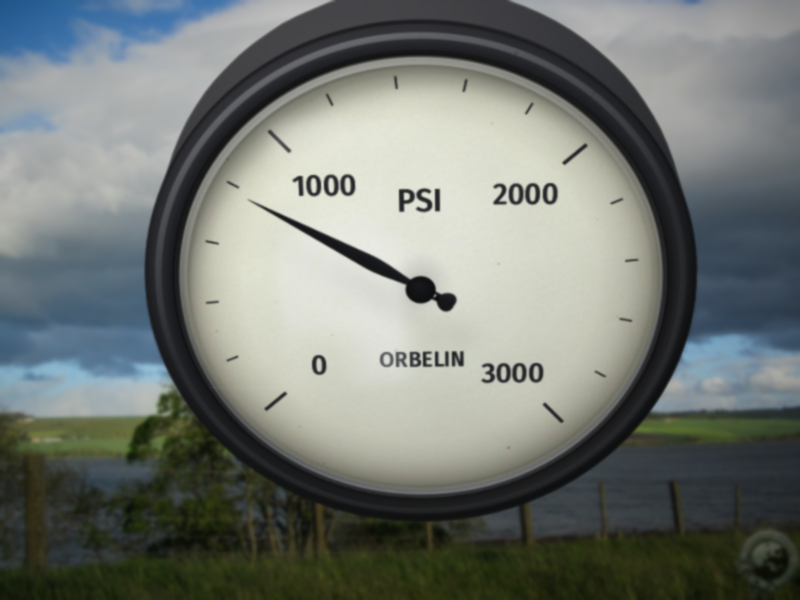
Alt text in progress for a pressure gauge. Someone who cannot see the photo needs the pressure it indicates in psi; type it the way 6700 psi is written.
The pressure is 800 psi
